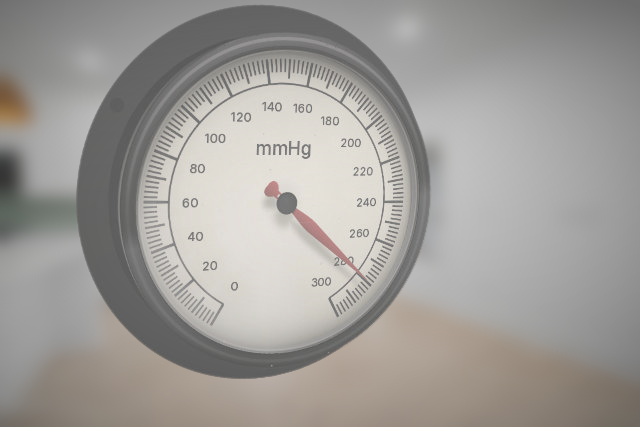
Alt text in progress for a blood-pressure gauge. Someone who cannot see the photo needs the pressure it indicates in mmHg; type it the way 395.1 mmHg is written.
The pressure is 280 mmHg
